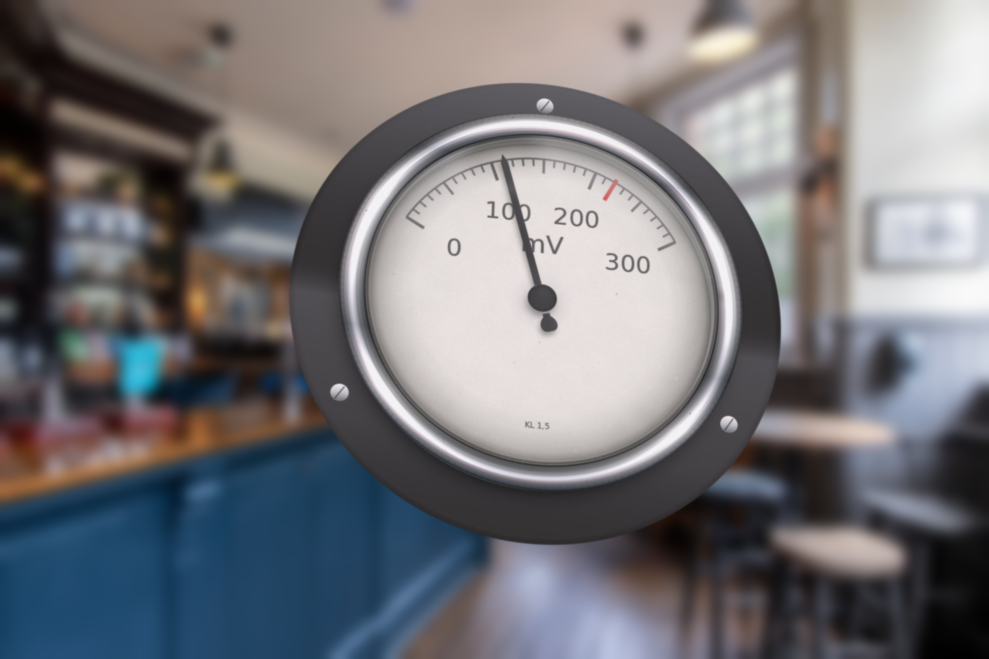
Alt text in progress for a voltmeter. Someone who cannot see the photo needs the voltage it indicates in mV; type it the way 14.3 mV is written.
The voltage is 110 mV
